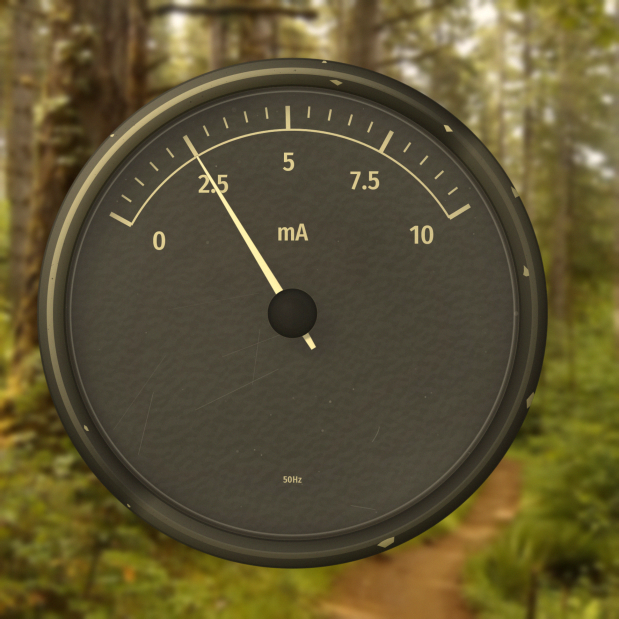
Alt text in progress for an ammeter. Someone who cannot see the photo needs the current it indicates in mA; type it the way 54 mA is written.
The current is 2.5 mA
